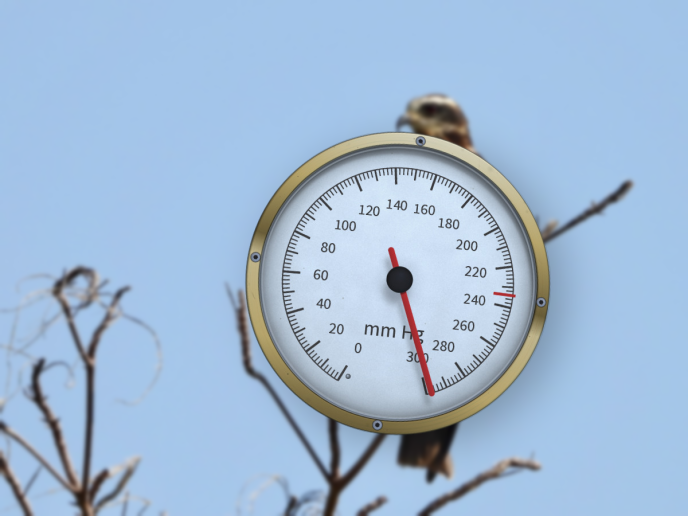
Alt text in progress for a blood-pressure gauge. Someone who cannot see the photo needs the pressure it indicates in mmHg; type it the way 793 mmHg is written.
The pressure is 298 mmHg
